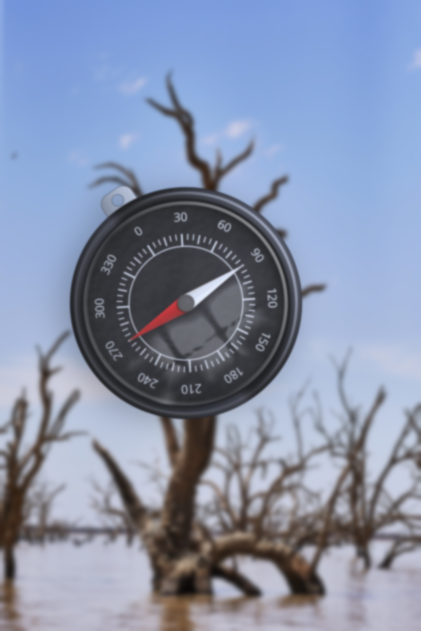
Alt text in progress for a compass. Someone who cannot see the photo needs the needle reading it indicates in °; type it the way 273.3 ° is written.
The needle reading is 270 °
